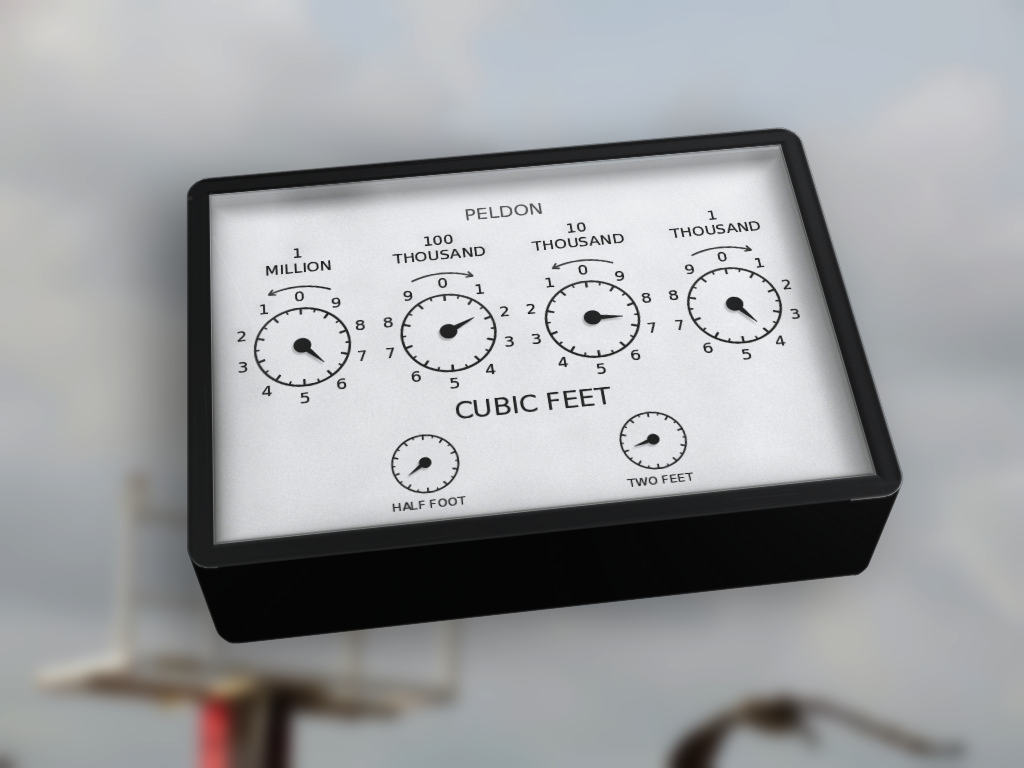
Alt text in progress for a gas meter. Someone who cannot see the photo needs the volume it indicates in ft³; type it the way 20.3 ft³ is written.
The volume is 617400 ft³
